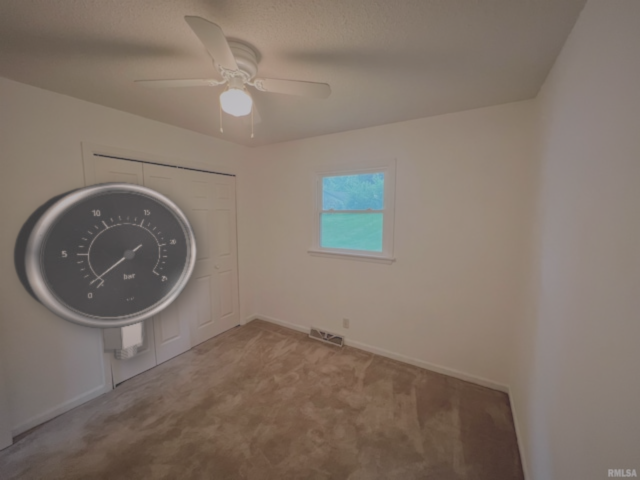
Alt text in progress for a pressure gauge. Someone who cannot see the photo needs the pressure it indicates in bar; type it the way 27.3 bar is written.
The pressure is 1 bar
